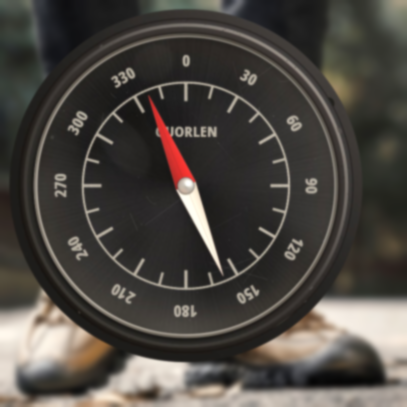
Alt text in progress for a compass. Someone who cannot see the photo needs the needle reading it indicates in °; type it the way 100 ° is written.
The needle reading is 337.5 °
